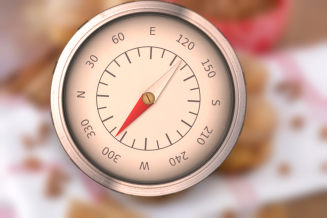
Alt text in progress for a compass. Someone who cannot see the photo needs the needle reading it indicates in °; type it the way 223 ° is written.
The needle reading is 307.5 °
